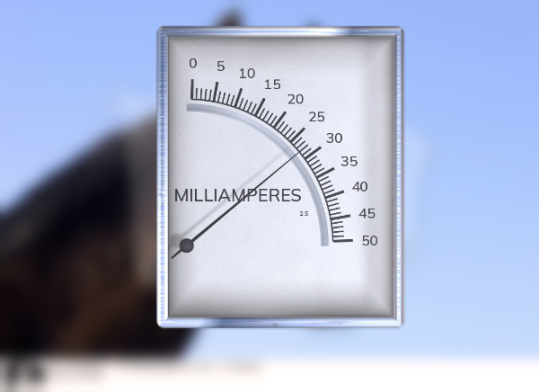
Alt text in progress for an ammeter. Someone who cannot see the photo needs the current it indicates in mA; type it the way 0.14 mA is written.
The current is 28 mA
